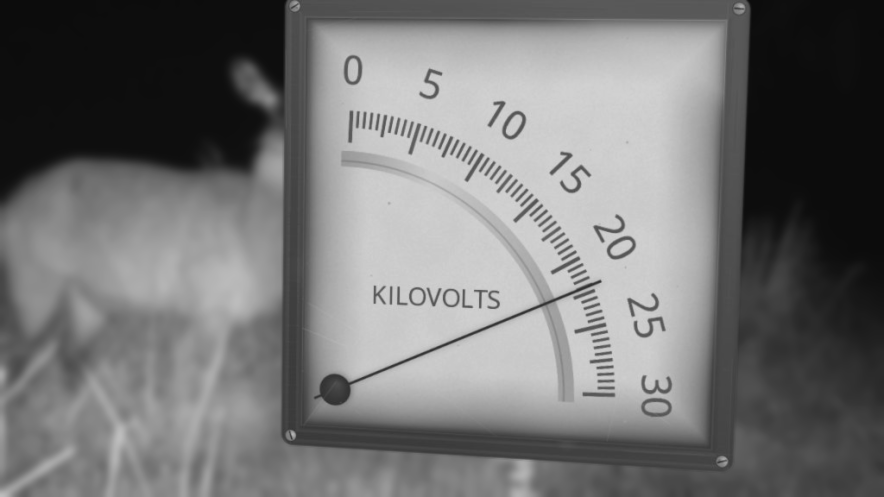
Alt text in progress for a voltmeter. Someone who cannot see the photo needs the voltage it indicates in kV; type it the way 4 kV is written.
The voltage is 22 kV
